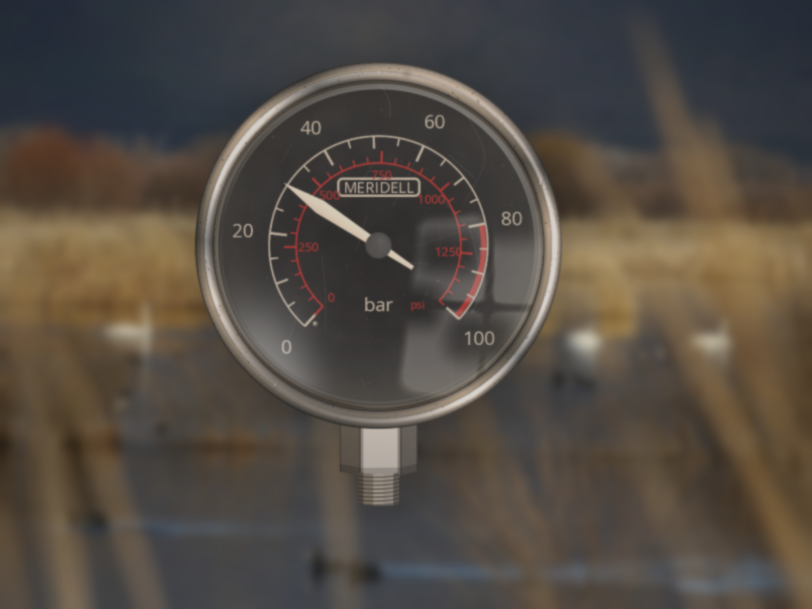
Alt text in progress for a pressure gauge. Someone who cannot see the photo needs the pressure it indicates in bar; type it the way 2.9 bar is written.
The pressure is 30 bar
